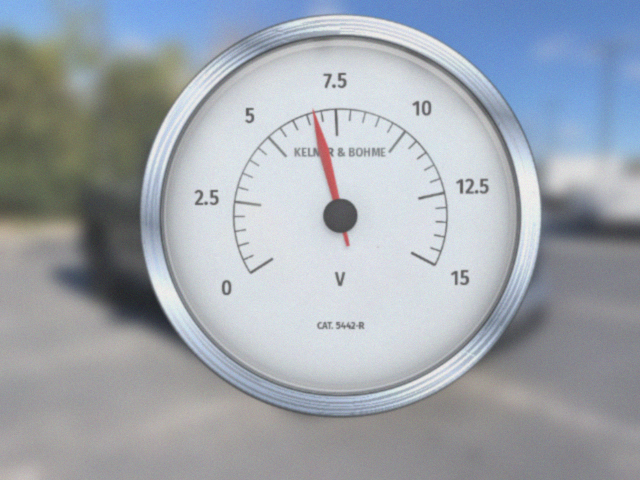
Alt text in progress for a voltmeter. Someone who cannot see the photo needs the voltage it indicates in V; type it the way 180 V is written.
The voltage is 6.75 V
